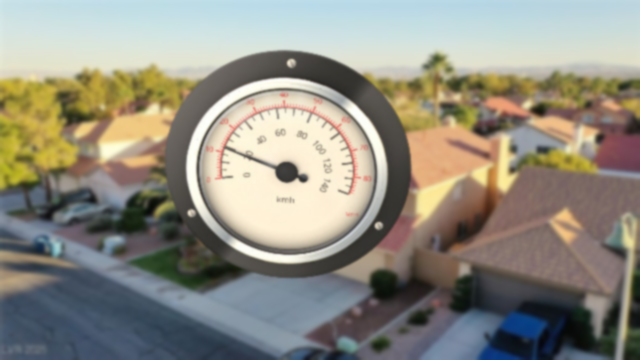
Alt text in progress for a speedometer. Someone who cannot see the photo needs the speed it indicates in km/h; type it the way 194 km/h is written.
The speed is 20 km/h
